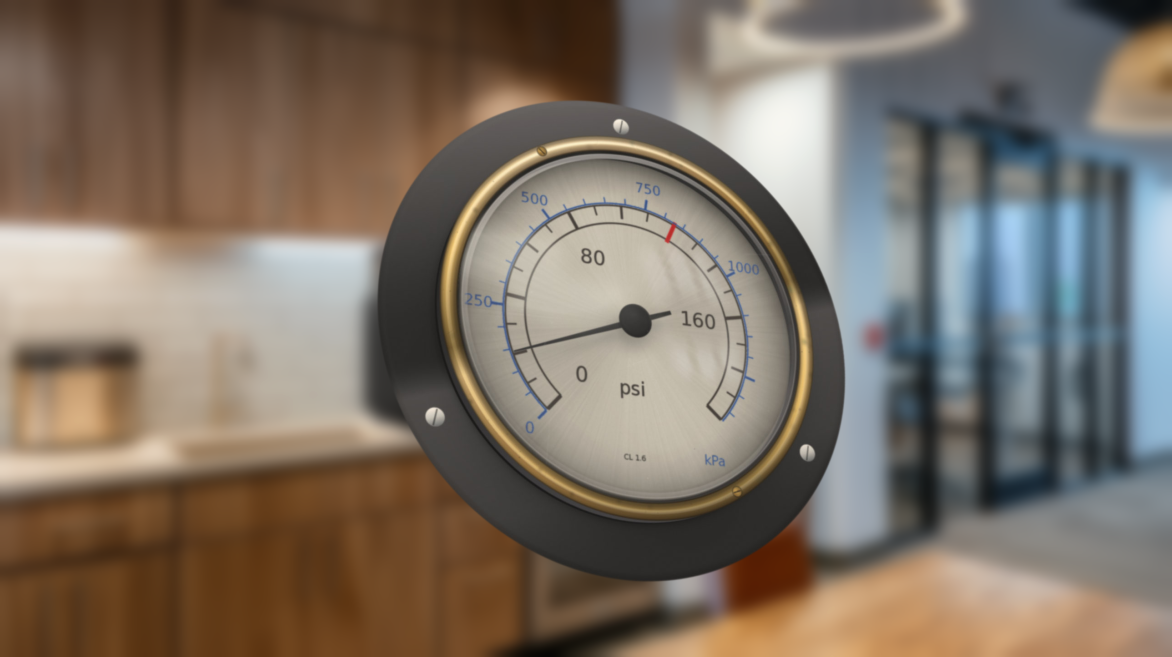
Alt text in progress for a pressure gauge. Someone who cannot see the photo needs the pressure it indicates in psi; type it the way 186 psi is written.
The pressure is 20 psi
